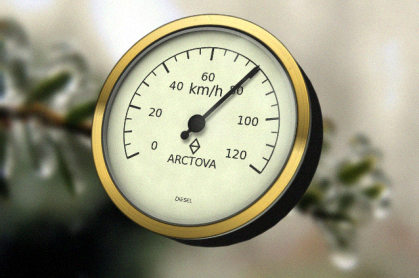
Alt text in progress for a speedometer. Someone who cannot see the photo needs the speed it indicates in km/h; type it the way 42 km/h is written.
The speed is 80 km/h
